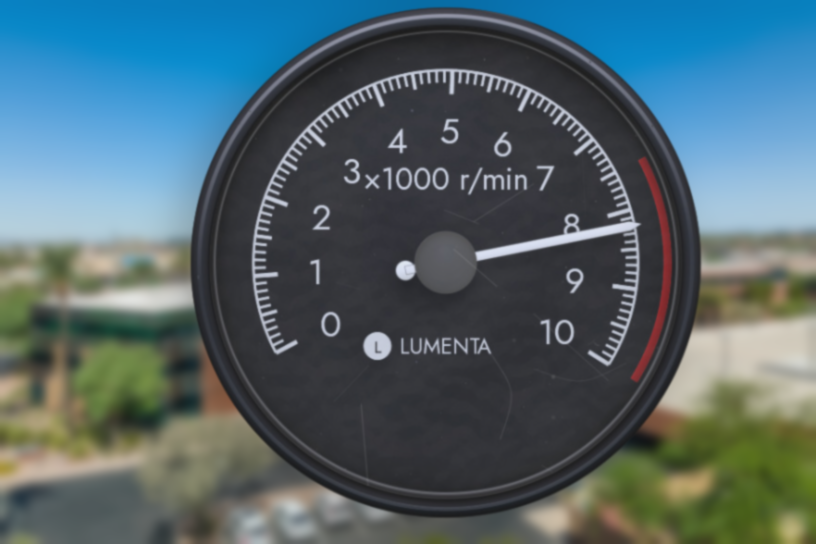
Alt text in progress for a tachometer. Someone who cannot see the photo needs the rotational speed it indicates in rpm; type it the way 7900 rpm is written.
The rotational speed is 8200 rpm
